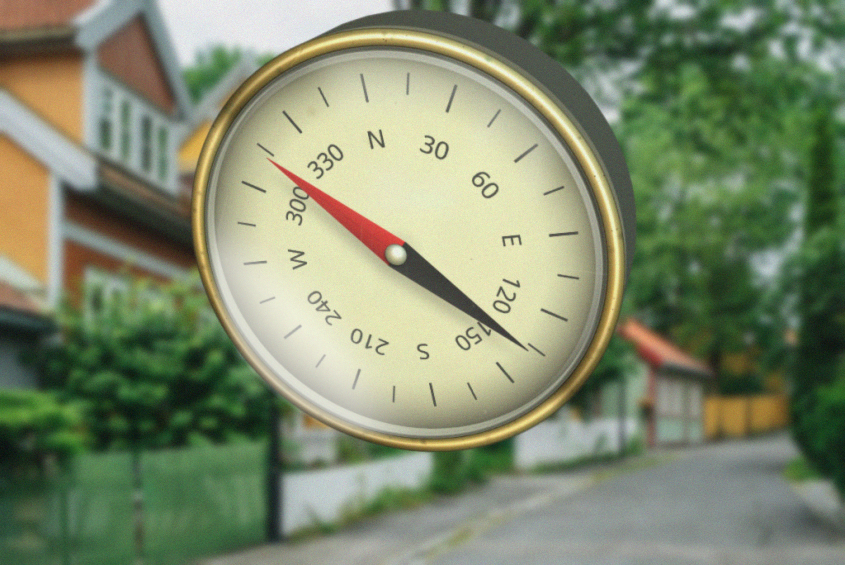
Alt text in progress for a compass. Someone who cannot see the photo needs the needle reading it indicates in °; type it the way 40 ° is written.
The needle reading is 315 °
